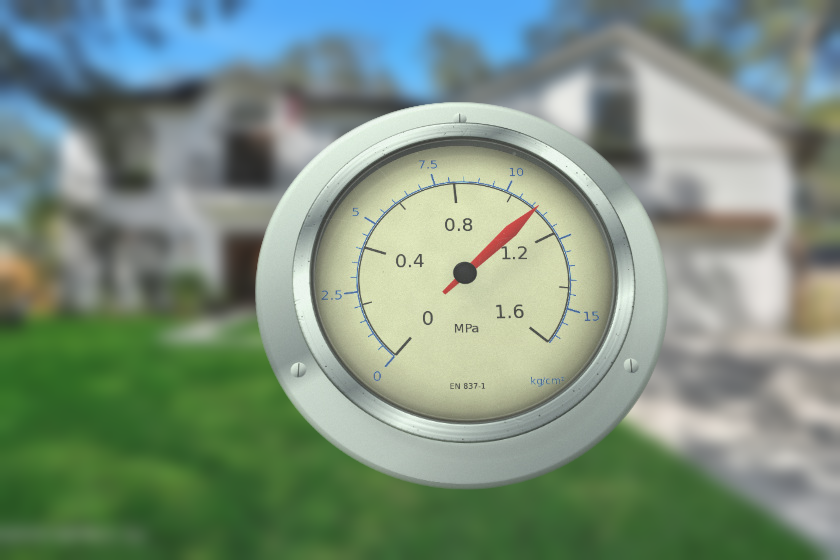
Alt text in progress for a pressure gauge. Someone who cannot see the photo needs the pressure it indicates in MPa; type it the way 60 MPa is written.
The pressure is 1.1 MPa
